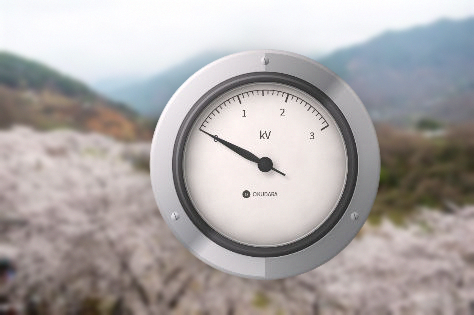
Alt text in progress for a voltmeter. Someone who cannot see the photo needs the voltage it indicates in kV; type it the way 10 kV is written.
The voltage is 0 kV
